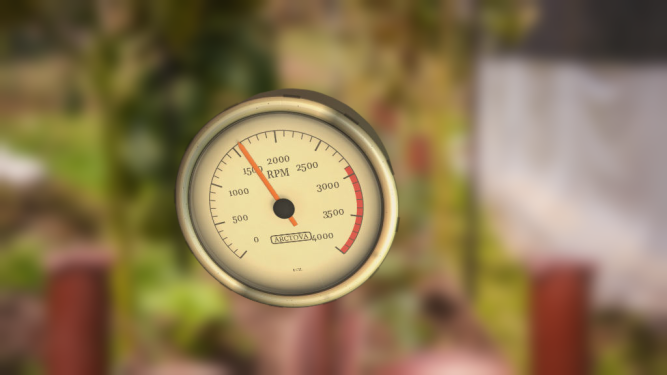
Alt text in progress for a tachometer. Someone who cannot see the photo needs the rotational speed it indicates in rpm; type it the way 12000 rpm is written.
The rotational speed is 1600 rpm
